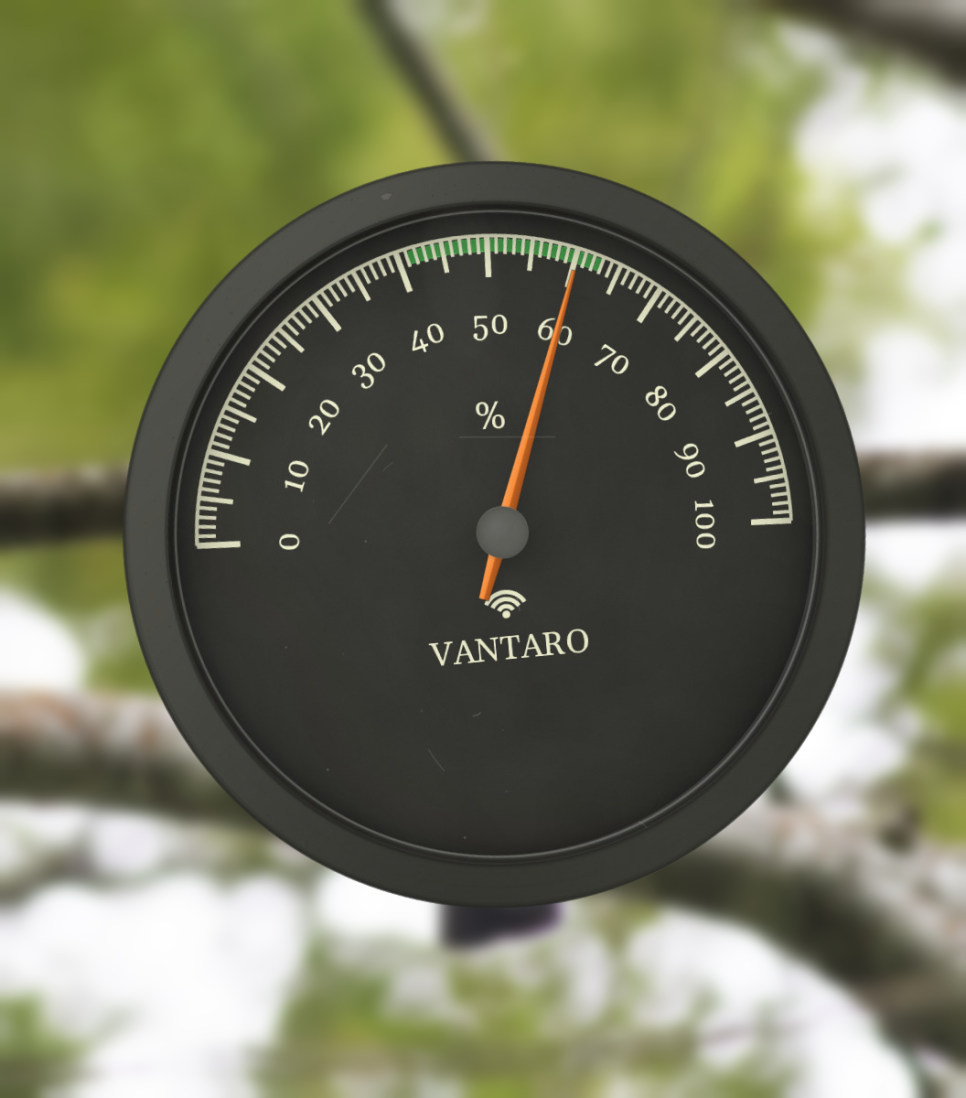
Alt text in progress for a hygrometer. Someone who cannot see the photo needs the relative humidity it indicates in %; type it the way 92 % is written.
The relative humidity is 60 %
